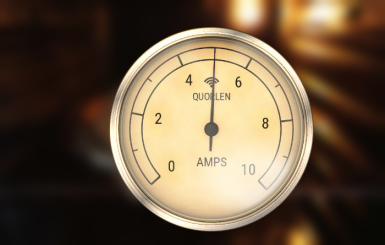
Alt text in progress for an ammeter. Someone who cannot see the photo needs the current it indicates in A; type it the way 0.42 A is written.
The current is 5 A
